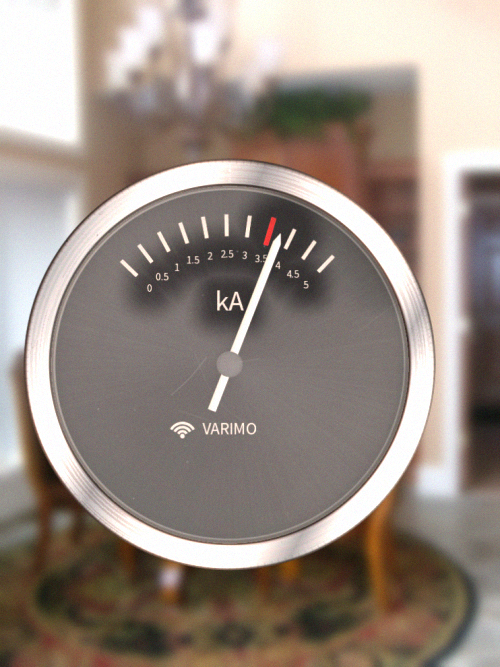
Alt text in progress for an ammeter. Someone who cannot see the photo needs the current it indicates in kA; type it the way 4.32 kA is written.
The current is 3.75 kA
